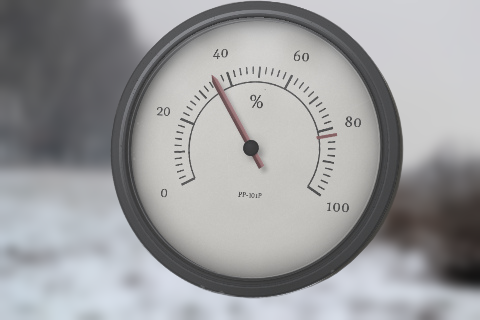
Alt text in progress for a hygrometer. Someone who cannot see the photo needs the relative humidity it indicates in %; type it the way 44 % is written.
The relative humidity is 36 %
